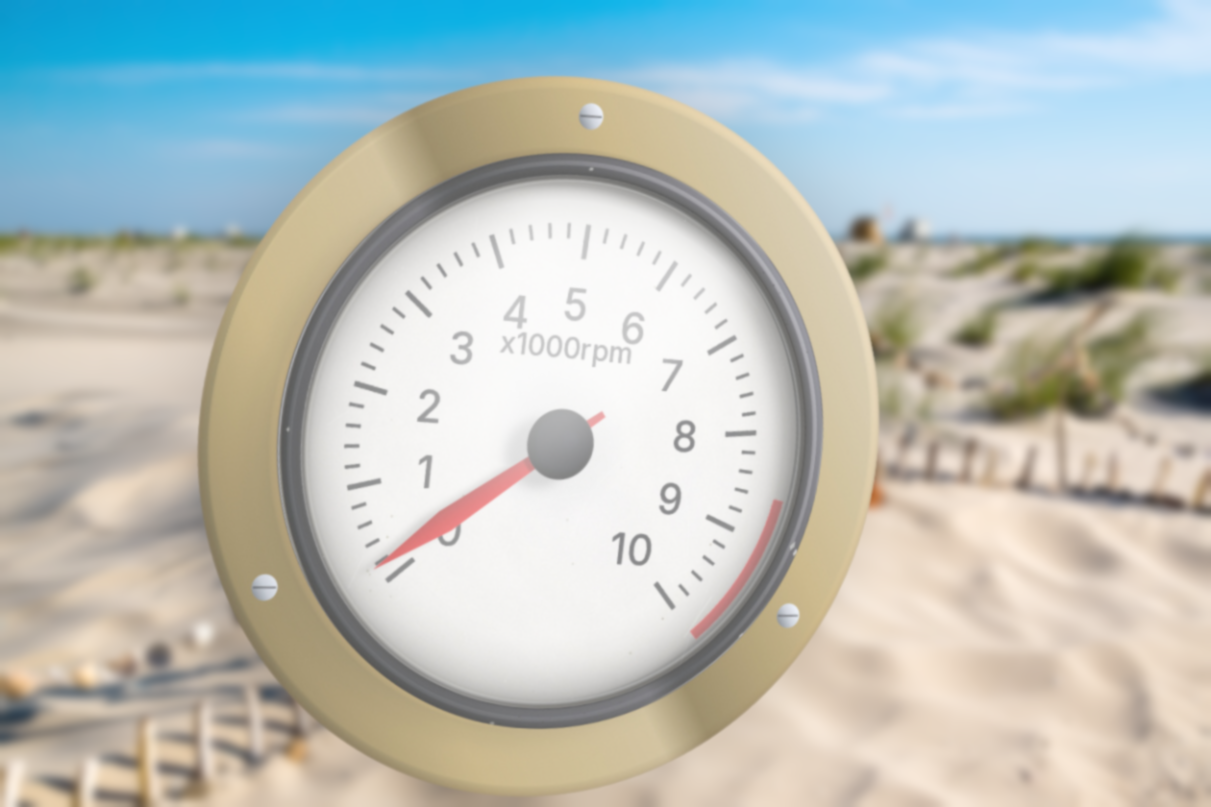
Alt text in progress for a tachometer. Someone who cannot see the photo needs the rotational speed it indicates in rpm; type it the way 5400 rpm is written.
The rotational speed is 200 rpm
